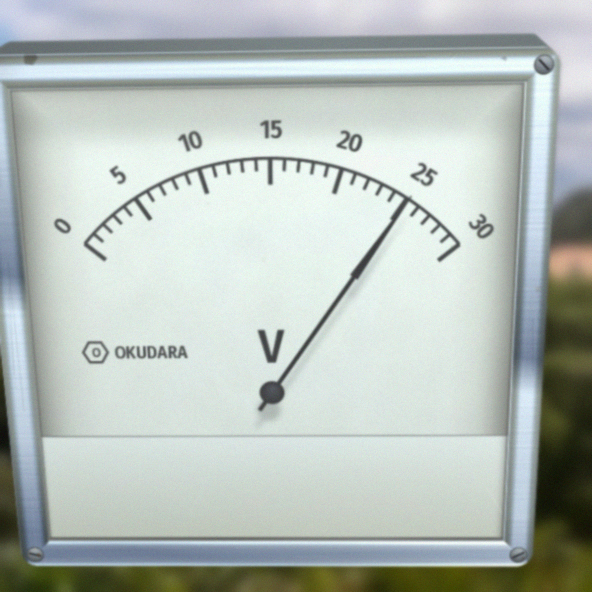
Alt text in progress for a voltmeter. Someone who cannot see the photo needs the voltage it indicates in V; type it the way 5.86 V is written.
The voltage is 25 V
